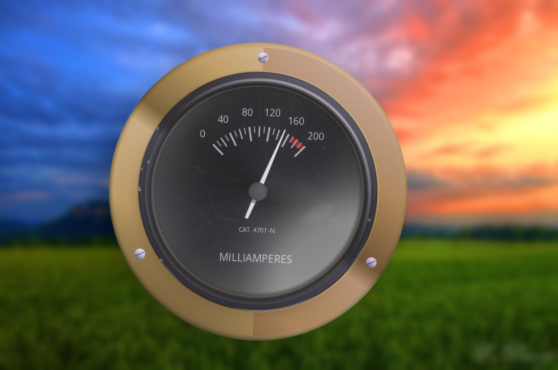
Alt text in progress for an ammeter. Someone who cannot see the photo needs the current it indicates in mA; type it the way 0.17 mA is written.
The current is 150 mA
